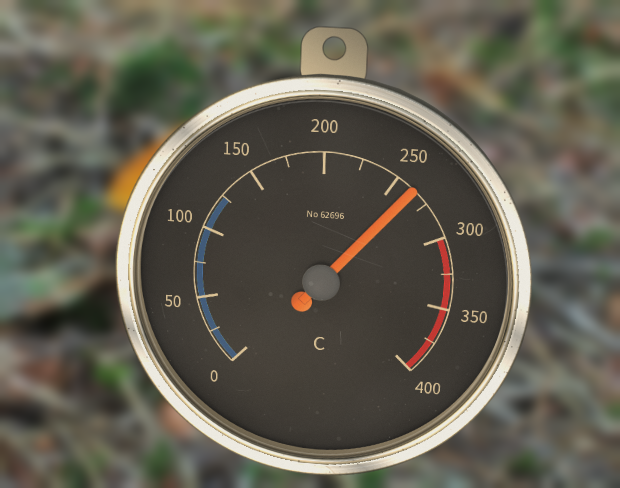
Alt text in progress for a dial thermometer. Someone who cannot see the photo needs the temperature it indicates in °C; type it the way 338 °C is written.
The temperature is 262.5 °C
